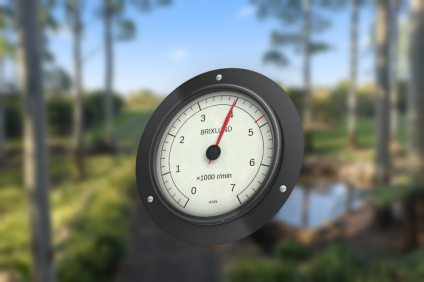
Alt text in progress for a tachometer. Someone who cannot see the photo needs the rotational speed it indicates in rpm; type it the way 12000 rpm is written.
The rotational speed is 4000 rpm
